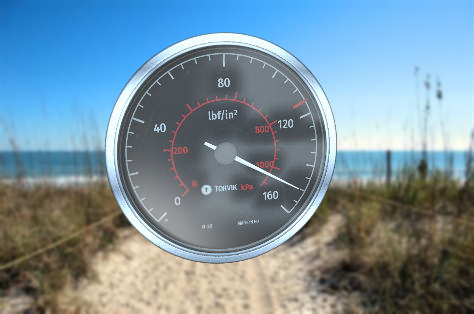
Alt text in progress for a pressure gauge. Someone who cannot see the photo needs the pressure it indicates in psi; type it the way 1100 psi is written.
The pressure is 150 psi
